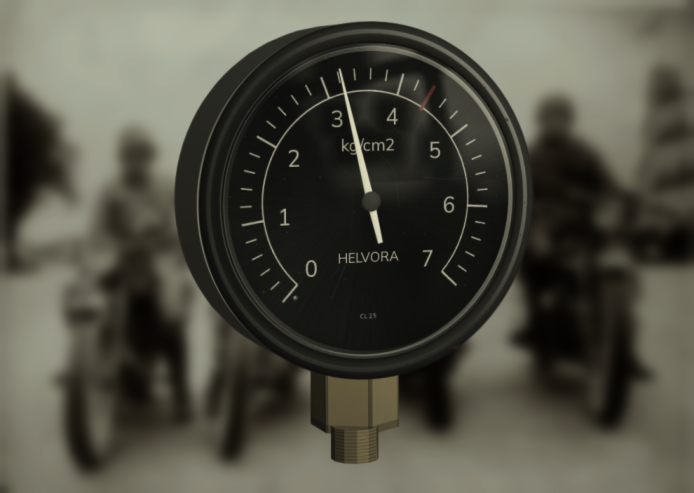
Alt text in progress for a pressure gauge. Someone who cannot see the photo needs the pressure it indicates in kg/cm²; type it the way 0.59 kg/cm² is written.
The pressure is 3.2 kg/cm²
